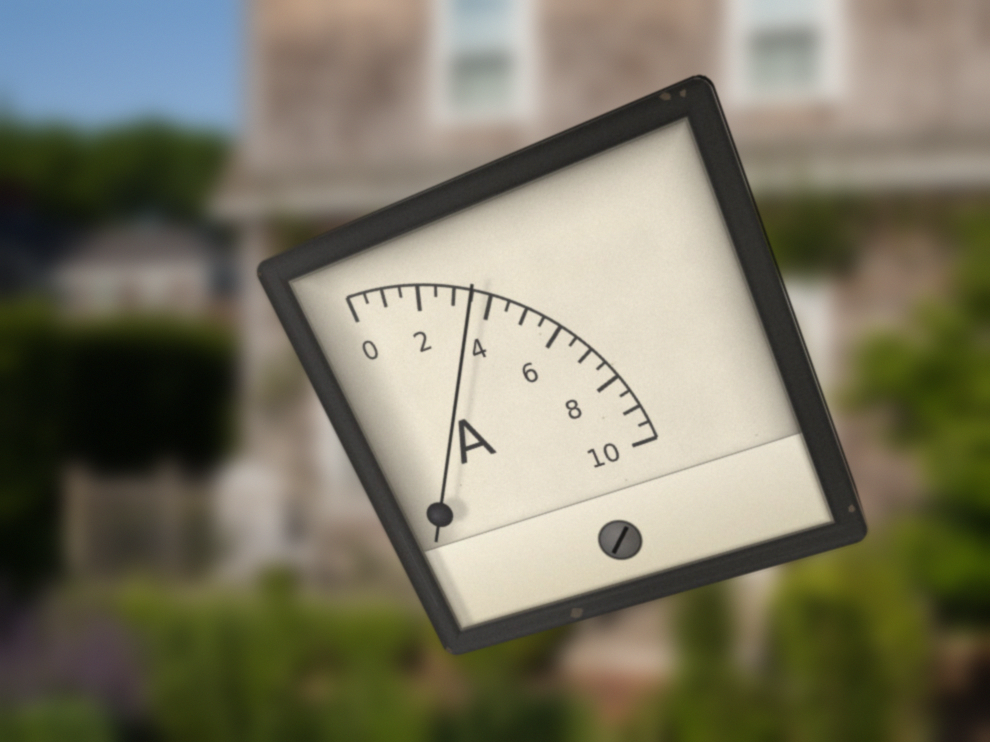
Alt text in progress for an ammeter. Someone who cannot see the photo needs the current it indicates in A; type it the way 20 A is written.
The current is 3.5 A
